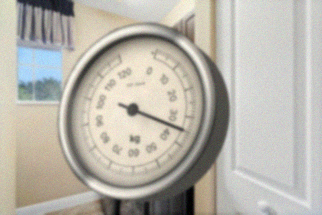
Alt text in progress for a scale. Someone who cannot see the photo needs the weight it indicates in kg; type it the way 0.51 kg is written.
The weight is 35 kg
